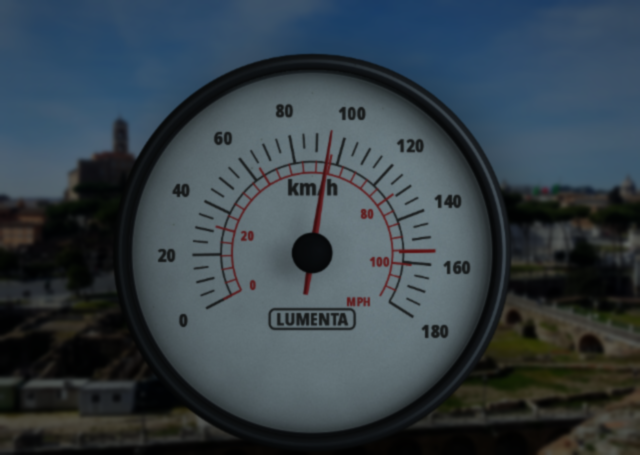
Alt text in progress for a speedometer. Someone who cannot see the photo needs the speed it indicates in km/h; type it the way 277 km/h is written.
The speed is 95 km/h
